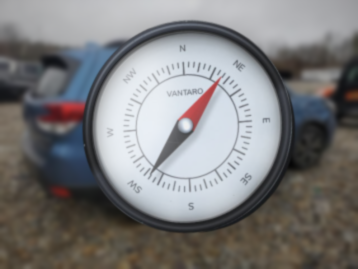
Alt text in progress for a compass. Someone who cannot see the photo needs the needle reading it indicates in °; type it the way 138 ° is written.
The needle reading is 40 °
